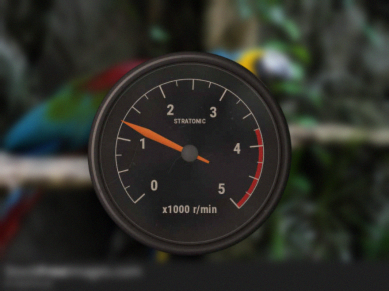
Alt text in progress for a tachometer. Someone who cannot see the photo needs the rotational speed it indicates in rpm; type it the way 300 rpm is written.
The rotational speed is 1250 rpm
